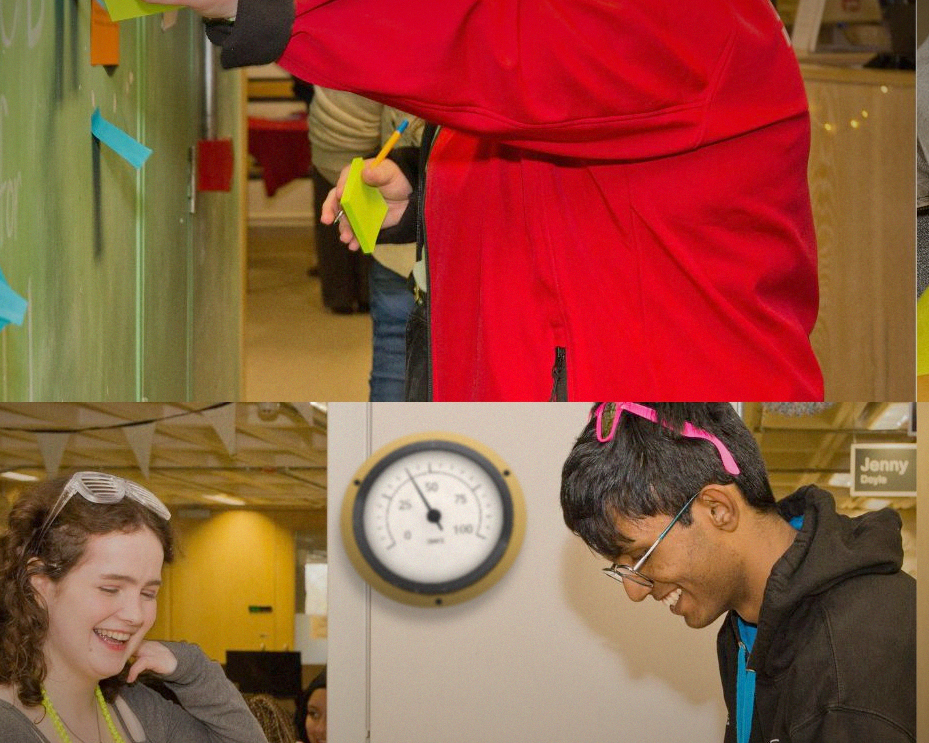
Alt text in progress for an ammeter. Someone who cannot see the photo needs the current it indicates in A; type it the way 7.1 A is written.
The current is 40 A
